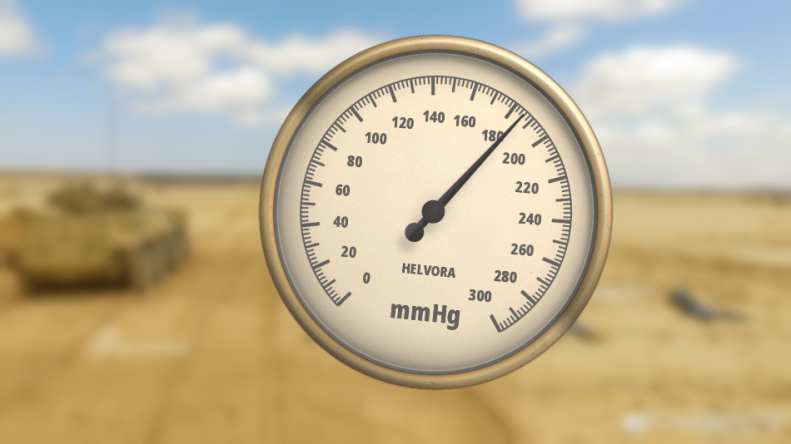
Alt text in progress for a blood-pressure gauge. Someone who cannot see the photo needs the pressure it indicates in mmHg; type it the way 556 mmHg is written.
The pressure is 186 mmHg
